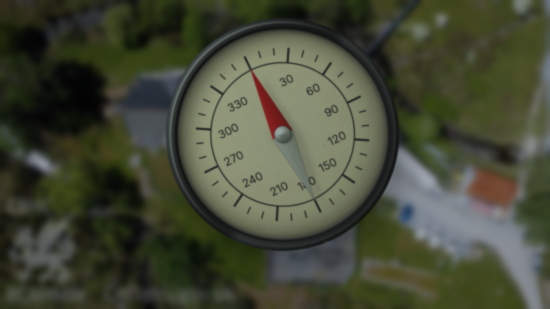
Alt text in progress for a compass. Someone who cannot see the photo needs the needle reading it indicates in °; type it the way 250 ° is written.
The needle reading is 0 °
